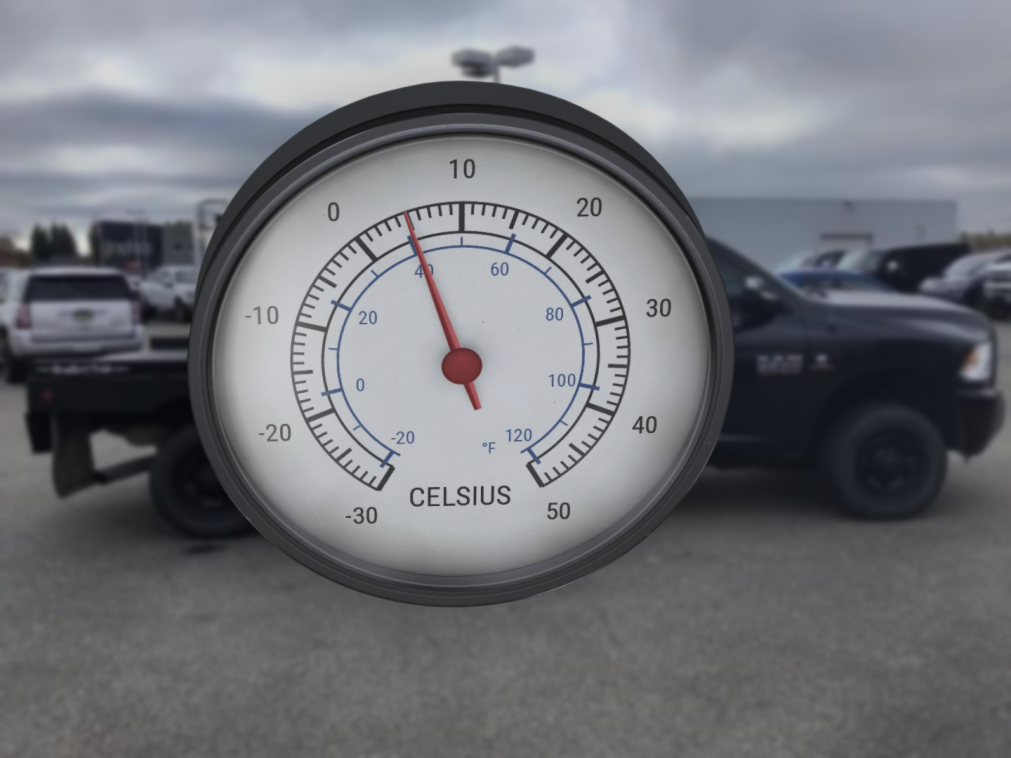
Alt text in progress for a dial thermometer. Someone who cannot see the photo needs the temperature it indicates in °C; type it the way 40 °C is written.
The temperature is 5 °C
